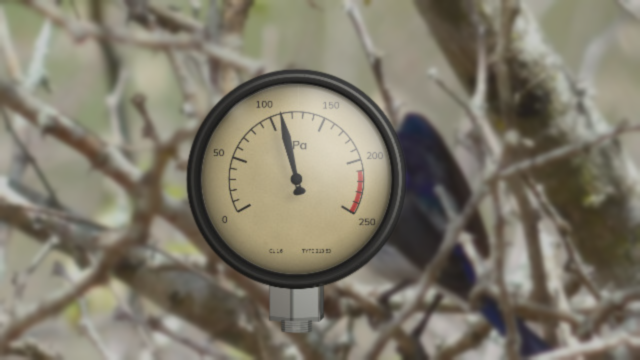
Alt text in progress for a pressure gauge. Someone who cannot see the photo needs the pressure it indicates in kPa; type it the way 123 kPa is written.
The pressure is 110 kPa
